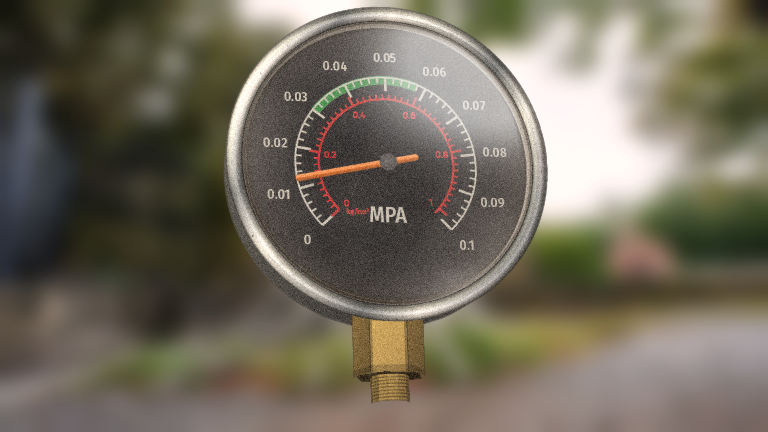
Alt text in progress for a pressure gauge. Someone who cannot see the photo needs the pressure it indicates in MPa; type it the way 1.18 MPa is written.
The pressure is 0.012 MPa
